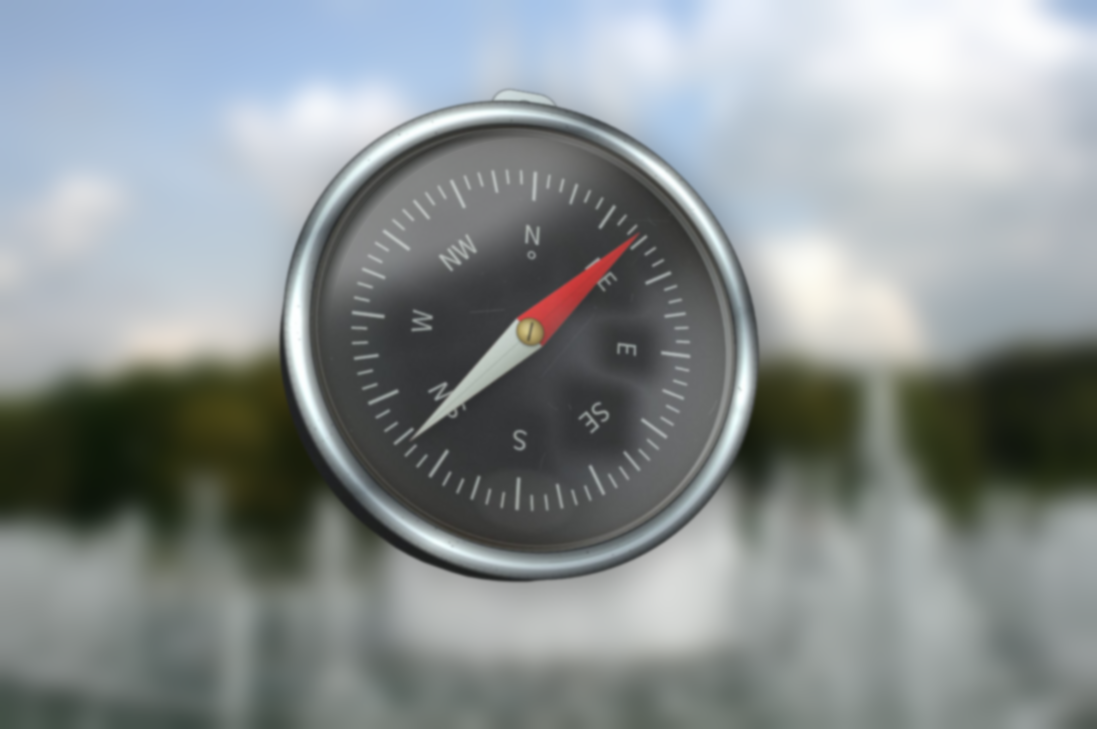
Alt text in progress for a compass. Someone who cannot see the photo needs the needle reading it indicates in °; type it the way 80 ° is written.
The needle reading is 42.5 °
